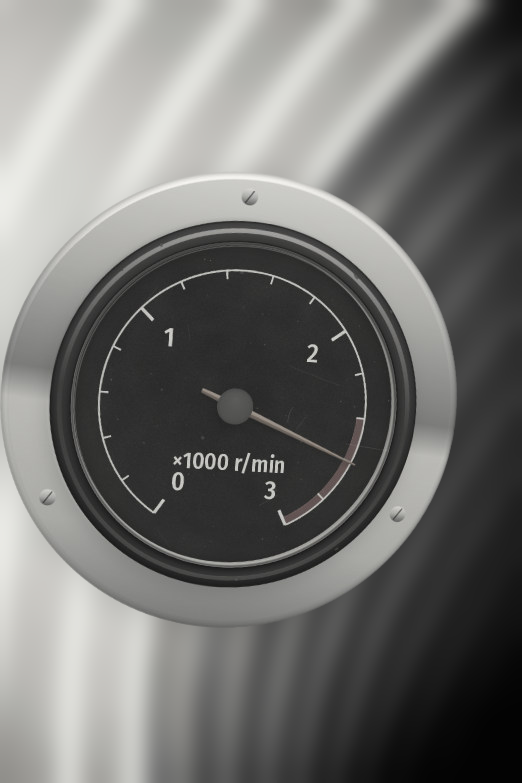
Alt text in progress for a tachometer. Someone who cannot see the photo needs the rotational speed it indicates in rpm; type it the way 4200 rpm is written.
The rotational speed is 2600 rpm
